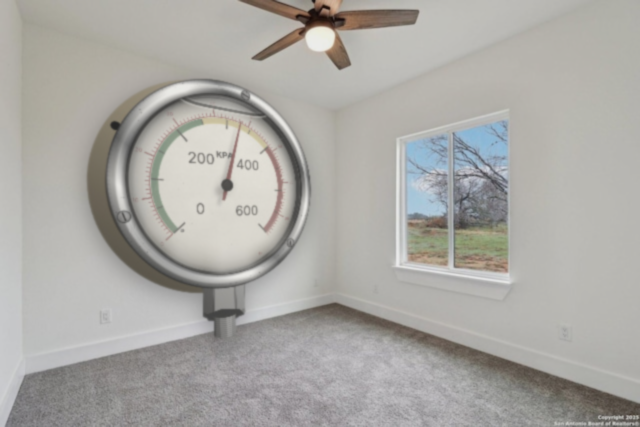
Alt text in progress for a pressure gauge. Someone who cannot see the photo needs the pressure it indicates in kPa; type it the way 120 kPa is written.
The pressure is 325 kPa
